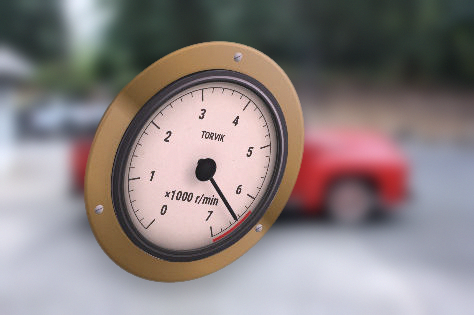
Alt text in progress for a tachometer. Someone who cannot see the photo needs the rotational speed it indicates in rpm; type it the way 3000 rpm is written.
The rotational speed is 6500 rpm
